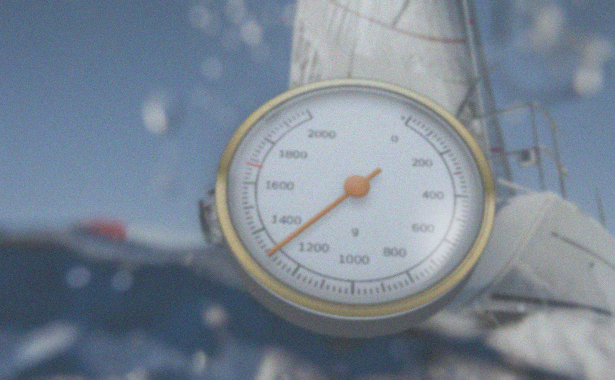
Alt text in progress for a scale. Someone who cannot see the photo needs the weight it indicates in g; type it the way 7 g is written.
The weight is 1300 g
